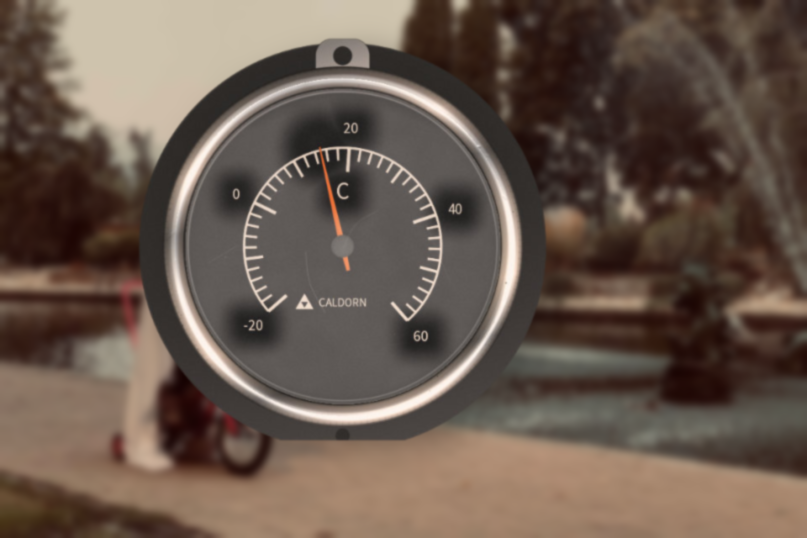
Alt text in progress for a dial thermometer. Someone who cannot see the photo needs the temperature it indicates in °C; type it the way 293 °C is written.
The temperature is 15 °C
